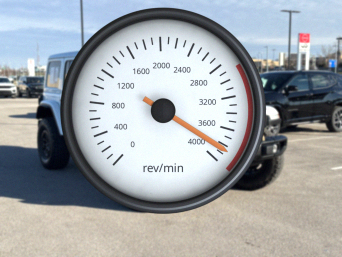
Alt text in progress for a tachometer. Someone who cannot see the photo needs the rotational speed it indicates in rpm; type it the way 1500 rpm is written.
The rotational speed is 3850 rpm
